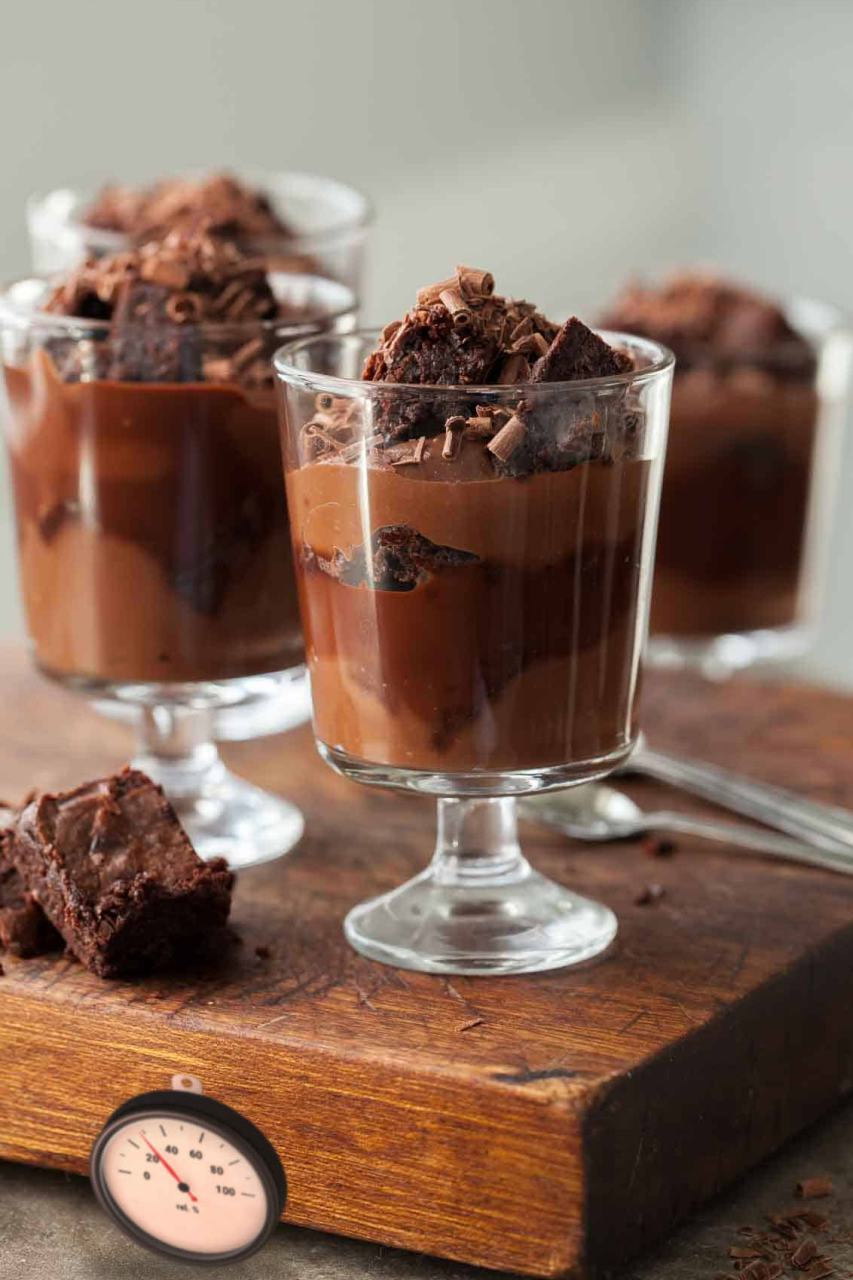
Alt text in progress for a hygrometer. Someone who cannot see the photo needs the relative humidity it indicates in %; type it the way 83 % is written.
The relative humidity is 30 %
